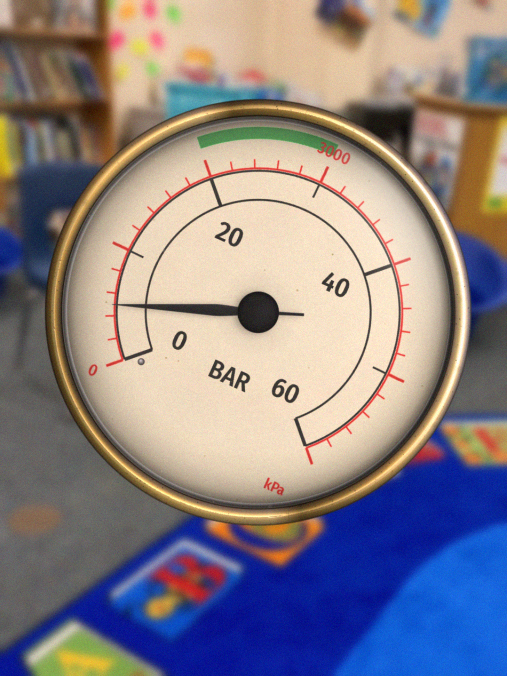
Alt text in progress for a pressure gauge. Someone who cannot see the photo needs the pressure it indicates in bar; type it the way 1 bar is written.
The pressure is 5 bar
